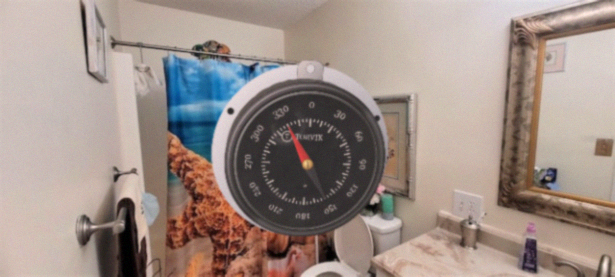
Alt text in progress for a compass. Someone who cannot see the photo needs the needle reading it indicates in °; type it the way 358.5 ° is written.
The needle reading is 330 °
